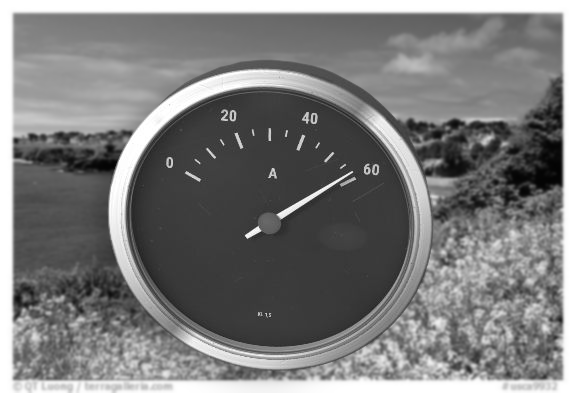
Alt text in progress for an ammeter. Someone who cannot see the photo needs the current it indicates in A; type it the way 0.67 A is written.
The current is 57.5 A
